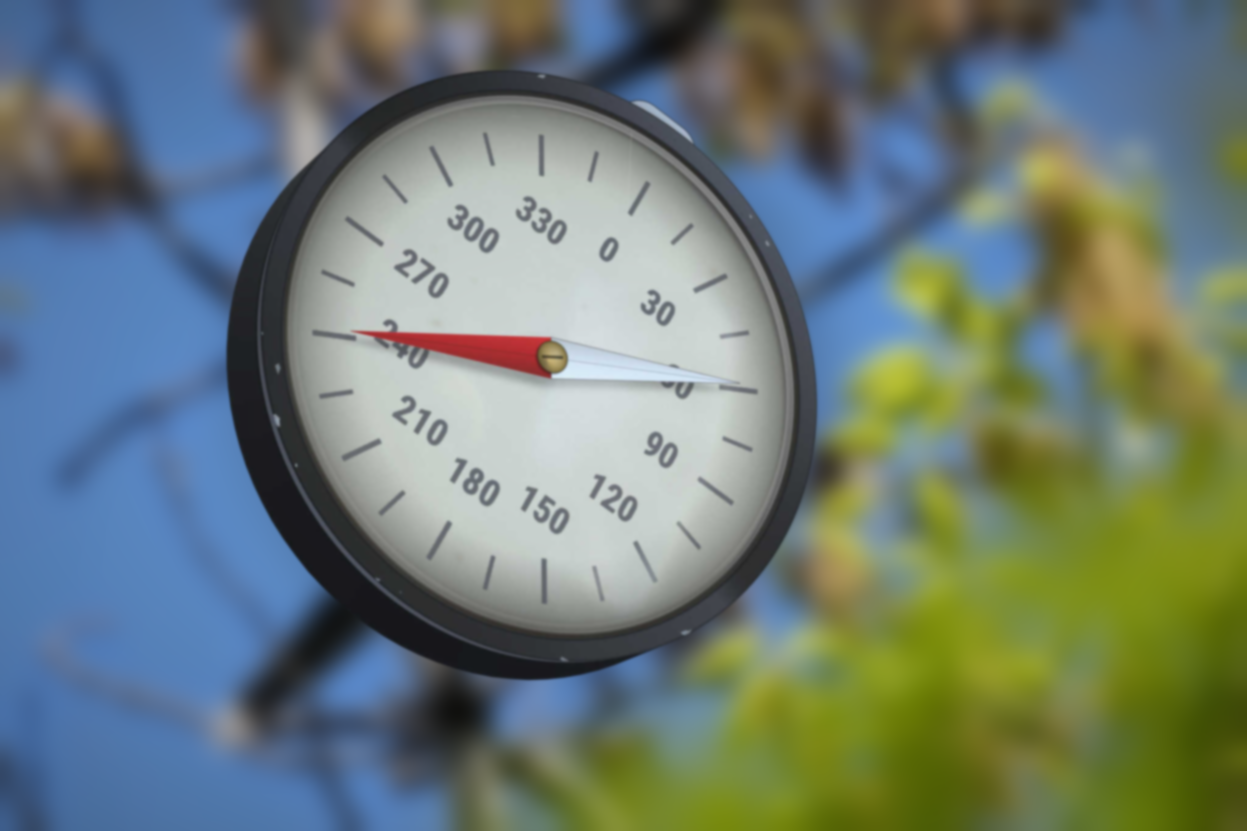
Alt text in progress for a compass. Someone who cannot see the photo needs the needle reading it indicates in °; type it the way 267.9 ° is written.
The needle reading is 240 °
